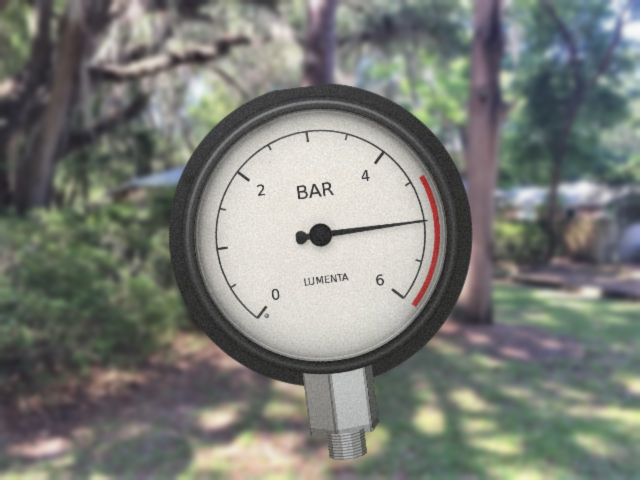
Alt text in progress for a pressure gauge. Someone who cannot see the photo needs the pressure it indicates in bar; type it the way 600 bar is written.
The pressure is 5 bar
